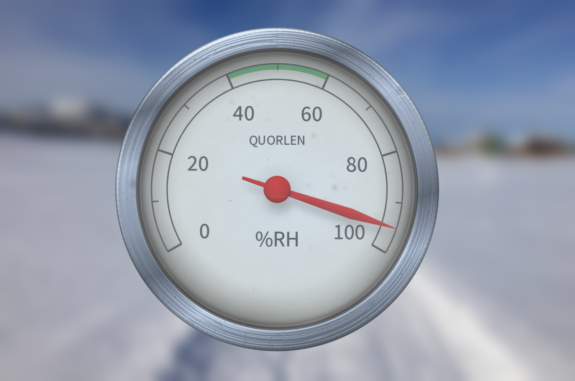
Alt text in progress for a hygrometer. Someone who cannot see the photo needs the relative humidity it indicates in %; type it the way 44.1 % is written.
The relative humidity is 95 %
